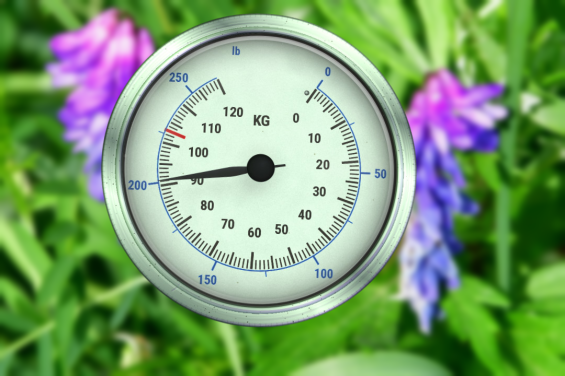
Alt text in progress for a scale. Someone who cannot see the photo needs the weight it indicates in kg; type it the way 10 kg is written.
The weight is 91 kg
